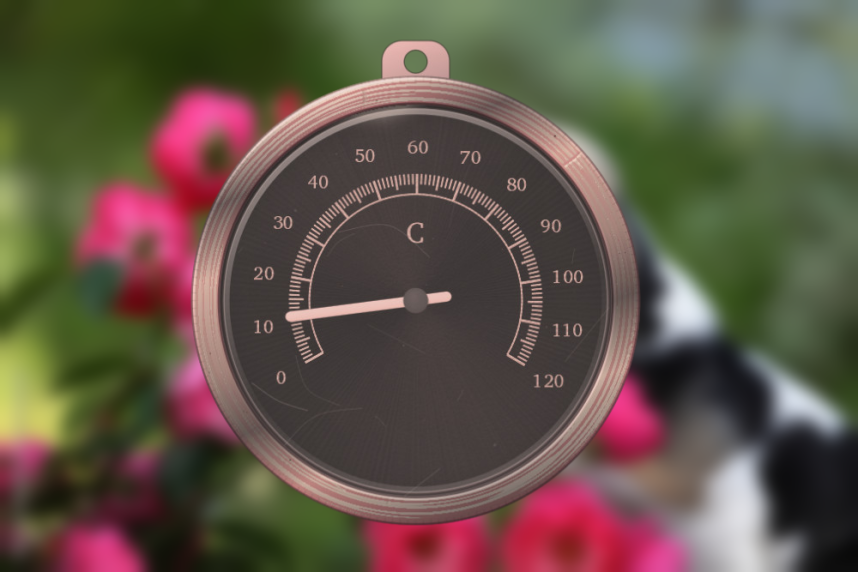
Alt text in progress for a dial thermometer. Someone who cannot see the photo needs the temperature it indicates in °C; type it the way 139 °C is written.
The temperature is 11 °C
